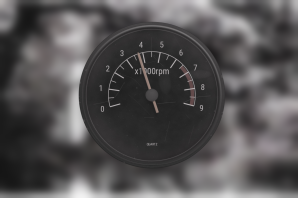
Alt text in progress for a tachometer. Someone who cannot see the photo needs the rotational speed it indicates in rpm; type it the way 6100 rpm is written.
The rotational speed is 3750 rpm
